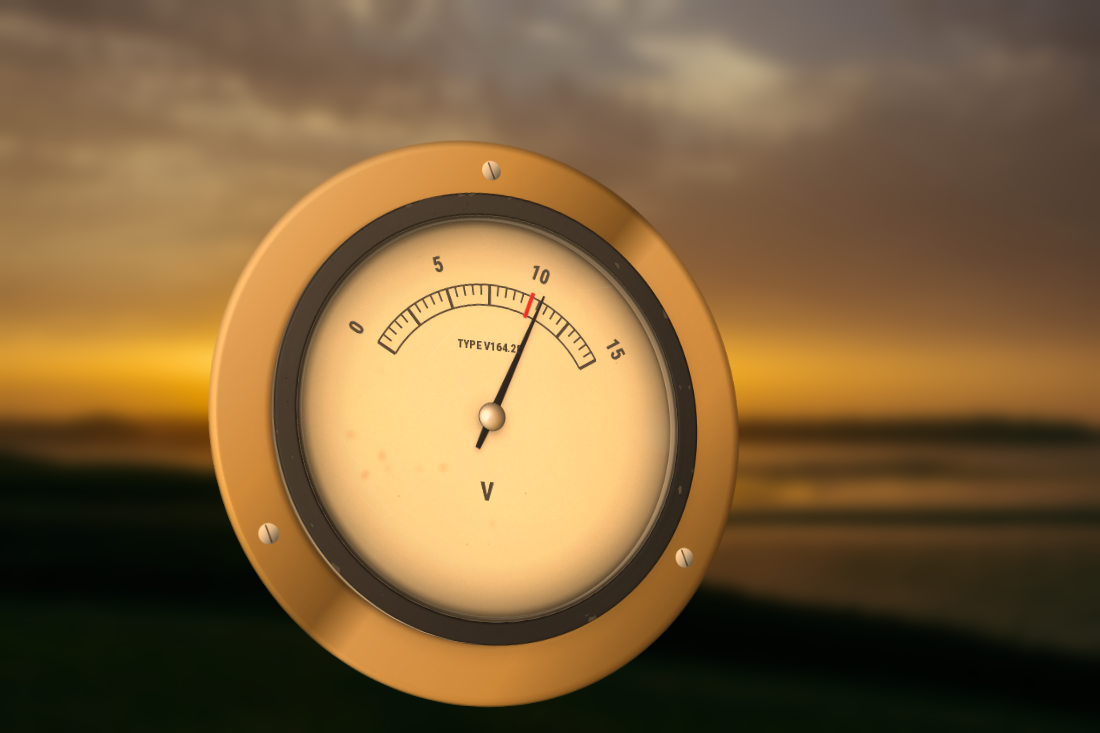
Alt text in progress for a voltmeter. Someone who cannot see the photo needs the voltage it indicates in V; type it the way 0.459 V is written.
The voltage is 10.5 V
